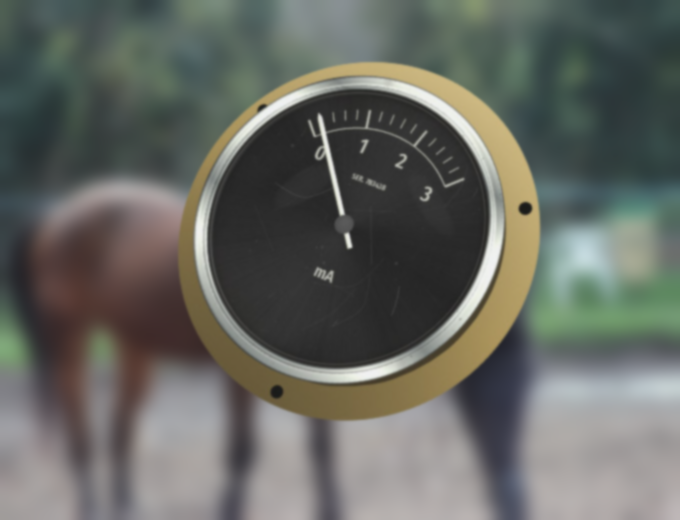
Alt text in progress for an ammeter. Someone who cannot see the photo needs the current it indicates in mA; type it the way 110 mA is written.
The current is 0.2 mA
